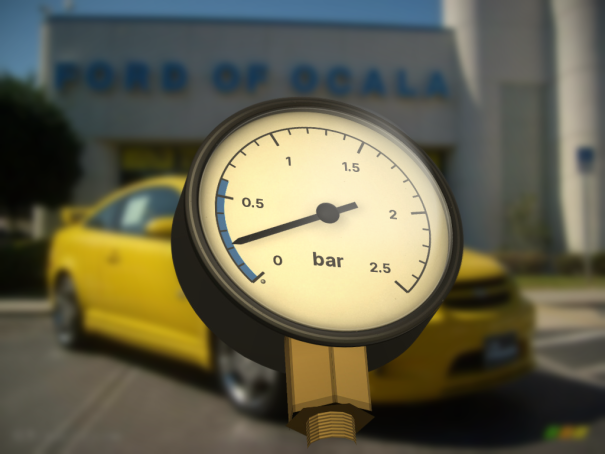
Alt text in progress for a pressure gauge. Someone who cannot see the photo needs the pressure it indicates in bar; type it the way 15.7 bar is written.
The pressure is 0.2 bar
